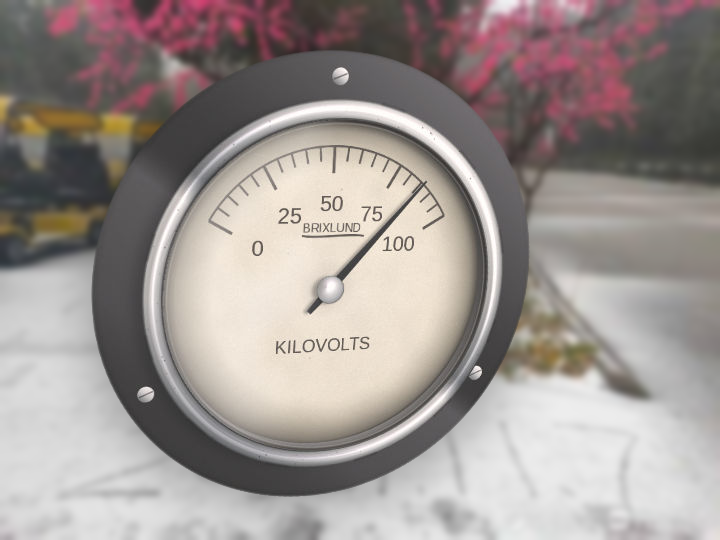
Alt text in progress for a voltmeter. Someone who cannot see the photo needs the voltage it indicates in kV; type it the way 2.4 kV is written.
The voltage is 85 kV
